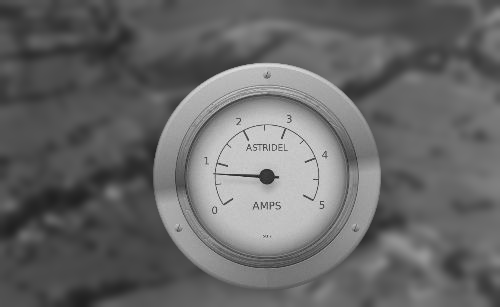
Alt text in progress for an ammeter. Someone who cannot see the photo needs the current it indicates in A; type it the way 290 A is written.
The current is 0.75 A
